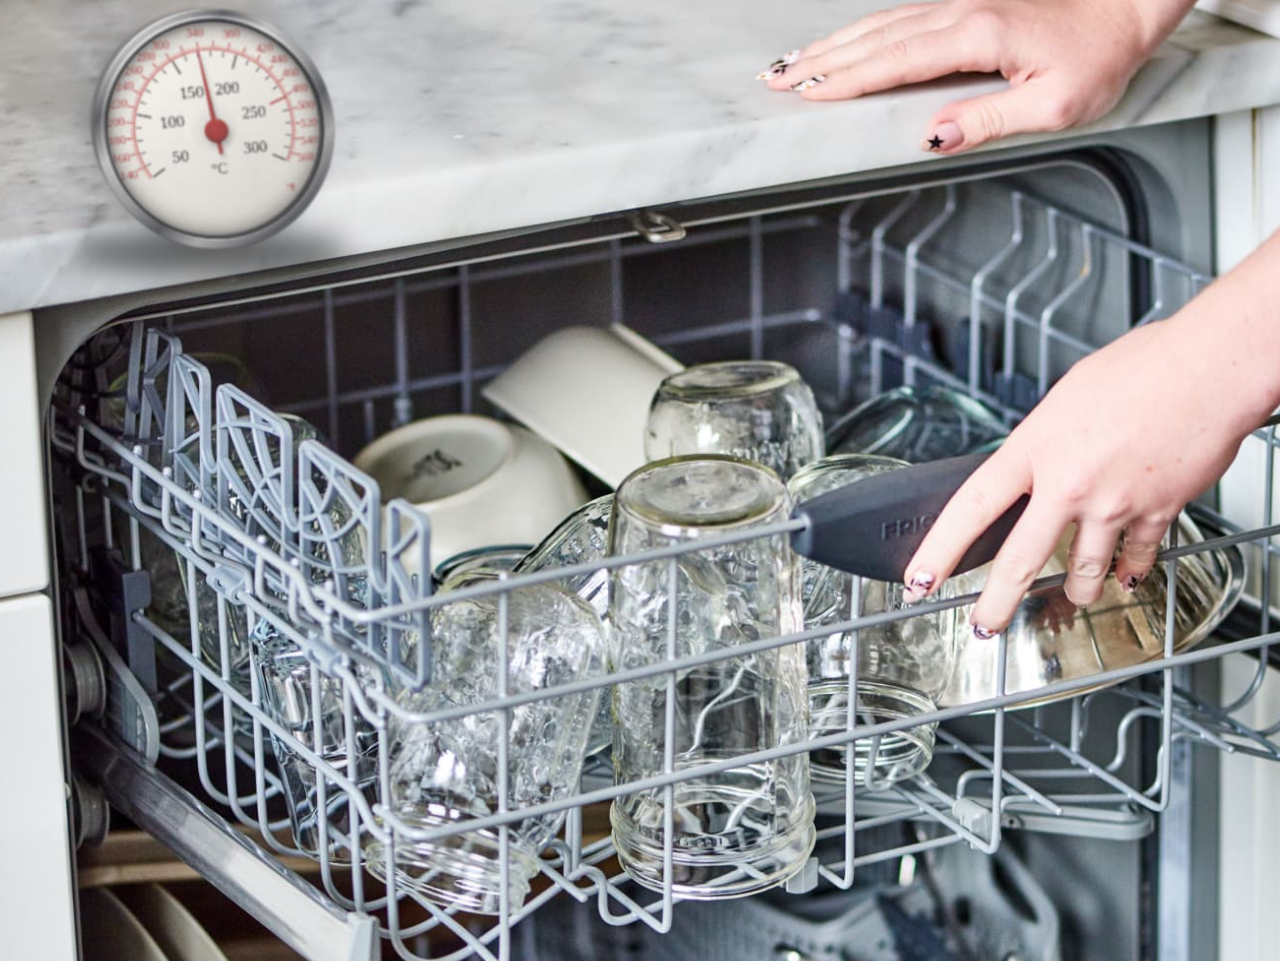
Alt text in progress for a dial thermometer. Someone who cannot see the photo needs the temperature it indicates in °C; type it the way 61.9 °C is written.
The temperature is 170 °C
